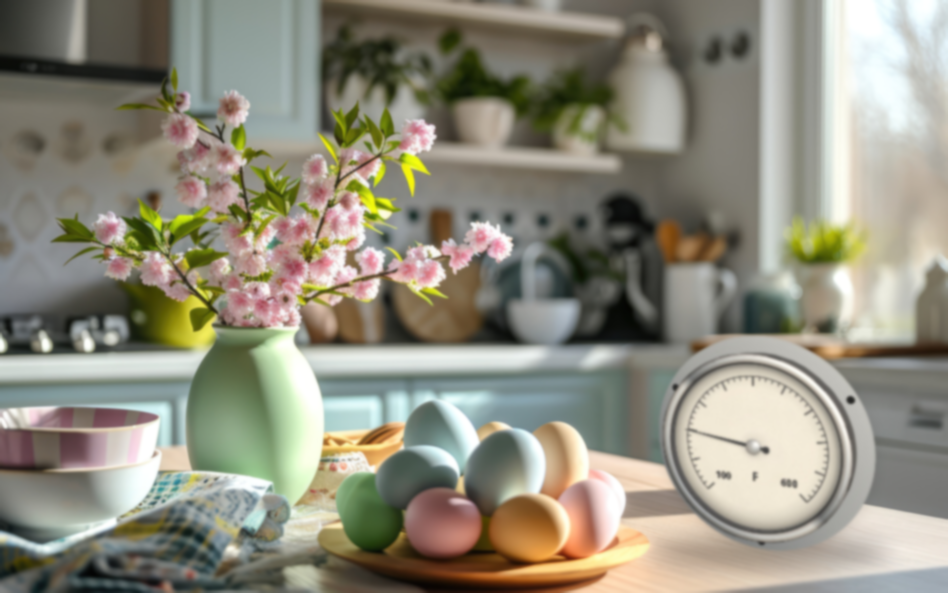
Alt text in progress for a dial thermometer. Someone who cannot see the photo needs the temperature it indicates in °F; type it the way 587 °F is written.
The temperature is 200 °F
